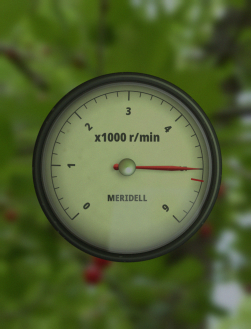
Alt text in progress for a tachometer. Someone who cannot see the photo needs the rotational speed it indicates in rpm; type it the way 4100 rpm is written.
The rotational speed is 5000 rpm
